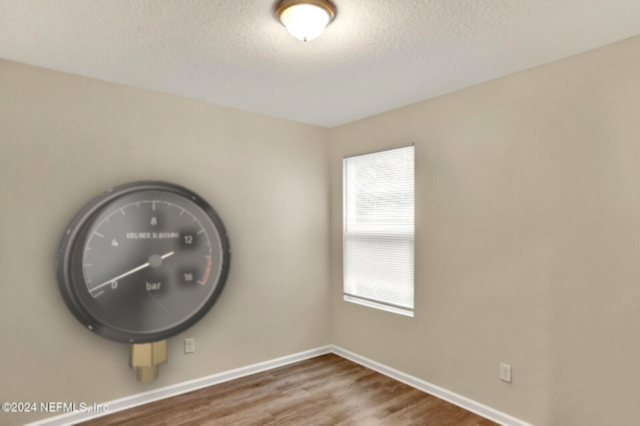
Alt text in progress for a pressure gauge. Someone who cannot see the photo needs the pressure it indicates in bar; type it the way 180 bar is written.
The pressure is 0.5 bar
